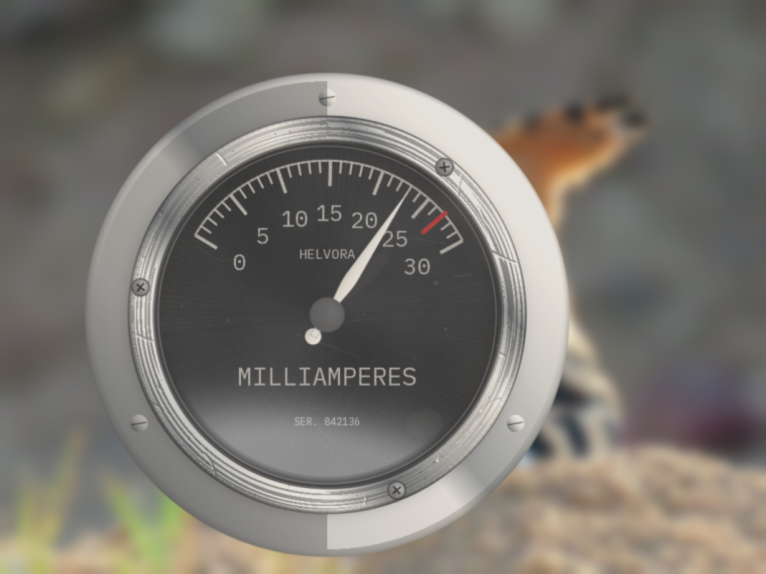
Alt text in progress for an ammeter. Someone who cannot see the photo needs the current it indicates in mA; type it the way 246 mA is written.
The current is 23 mA
